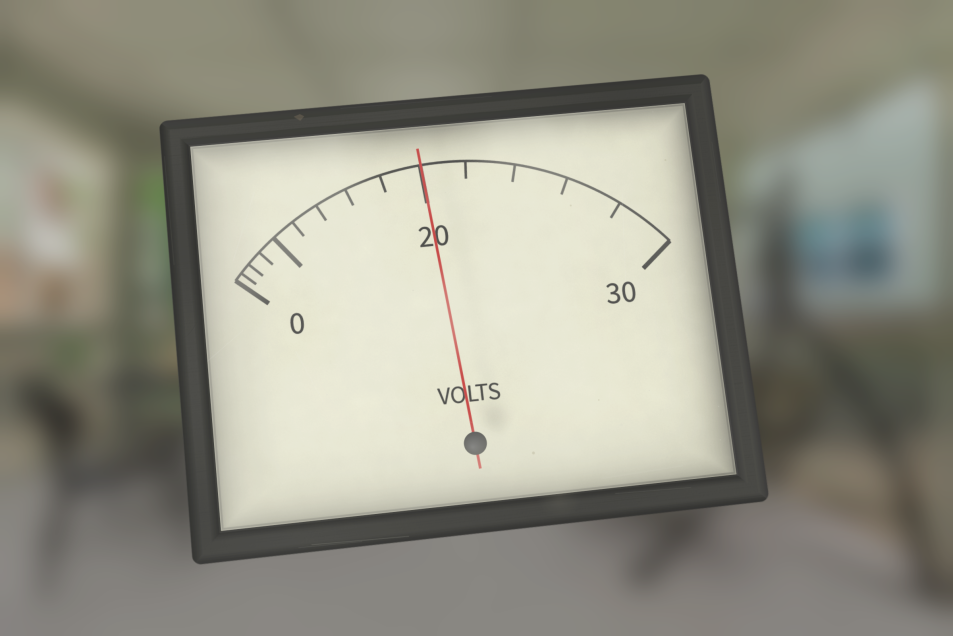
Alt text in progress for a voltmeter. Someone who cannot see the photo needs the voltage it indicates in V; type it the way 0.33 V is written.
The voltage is 20 V
